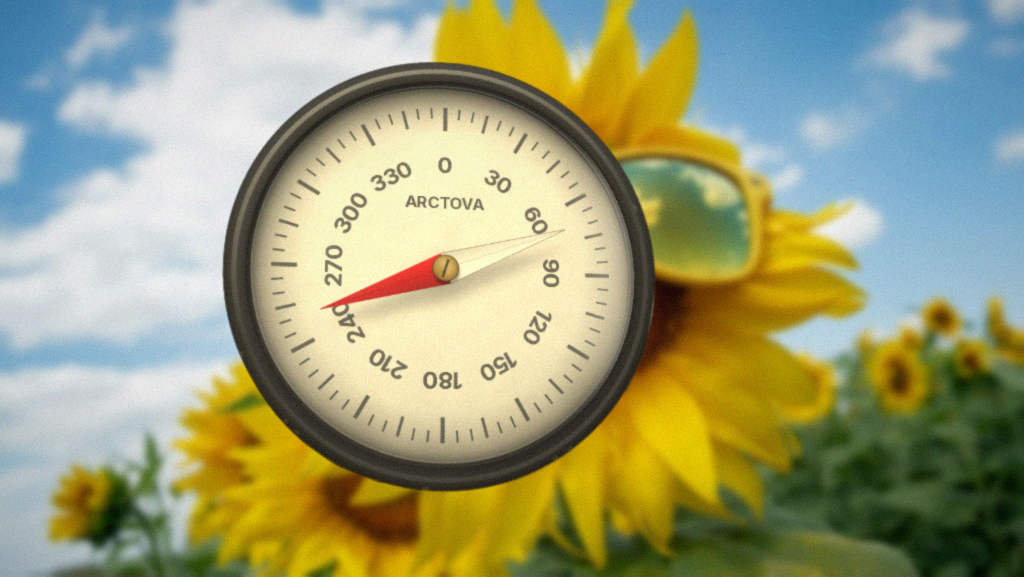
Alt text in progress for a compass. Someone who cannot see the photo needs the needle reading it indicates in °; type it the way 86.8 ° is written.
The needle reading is 250 °
